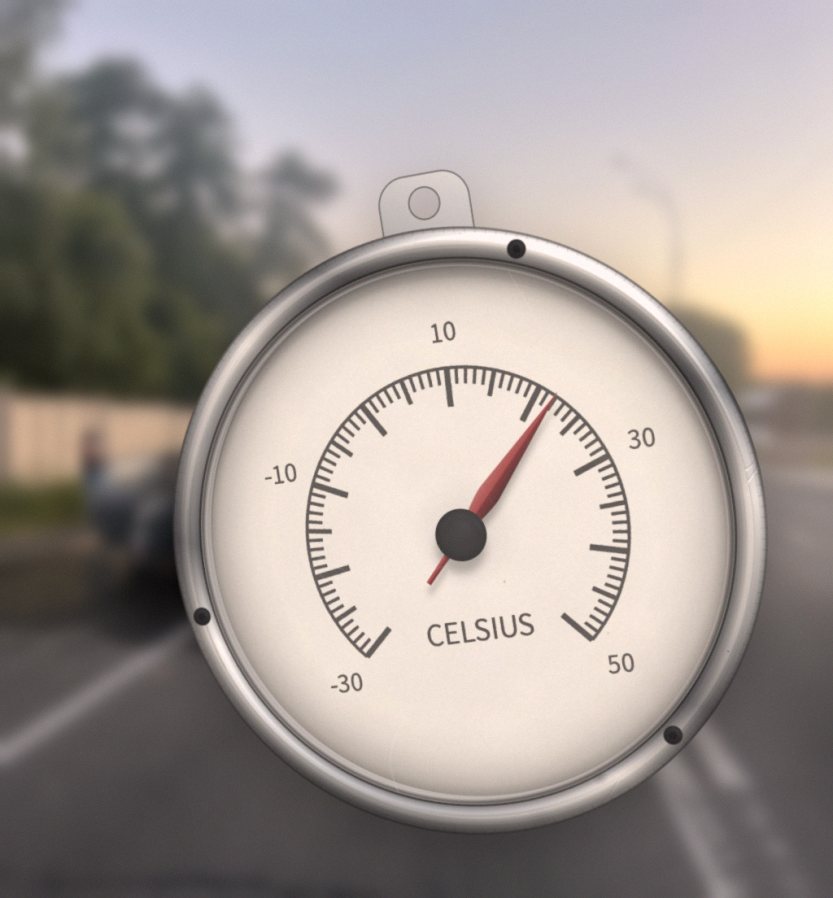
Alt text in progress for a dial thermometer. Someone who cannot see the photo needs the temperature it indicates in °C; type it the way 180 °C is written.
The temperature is 22 °C
